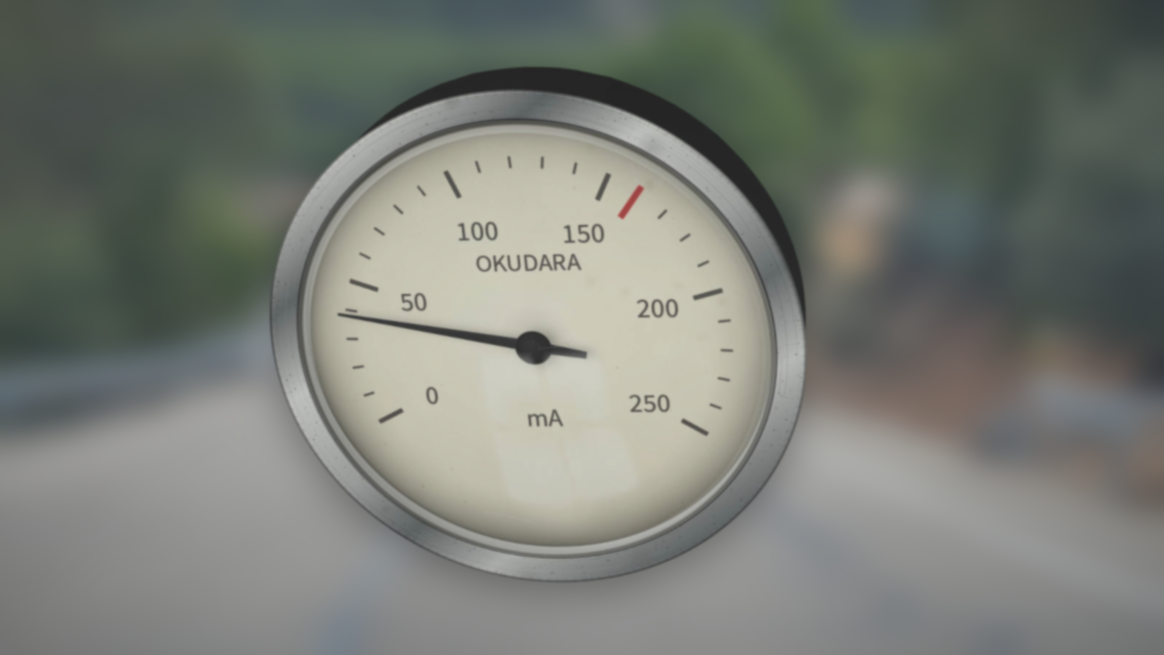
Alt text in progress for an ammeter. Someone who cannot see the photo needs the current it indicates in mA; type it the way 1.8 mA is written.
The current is 40 mA
